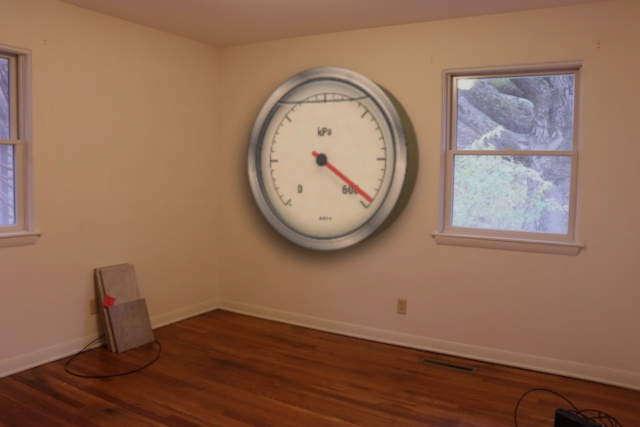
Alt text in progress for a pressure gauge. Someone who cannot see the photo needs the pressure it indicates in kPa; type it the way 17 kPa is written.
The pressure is 580 kPa
